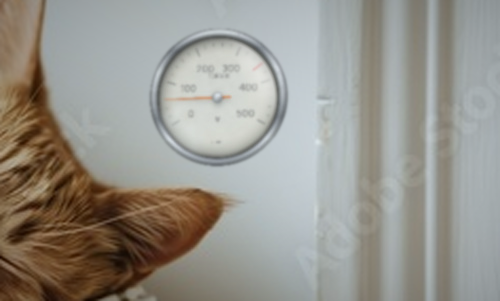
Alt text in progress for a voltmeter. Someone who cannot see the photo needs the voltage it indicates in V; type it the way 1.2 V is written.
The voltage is 60 V
